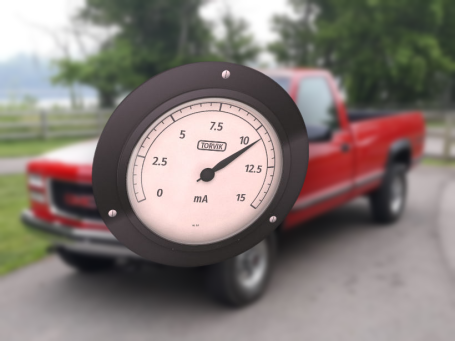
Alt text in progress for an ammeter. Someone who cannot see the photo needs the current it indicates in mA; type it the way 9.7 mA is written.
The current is 10.5 mA
